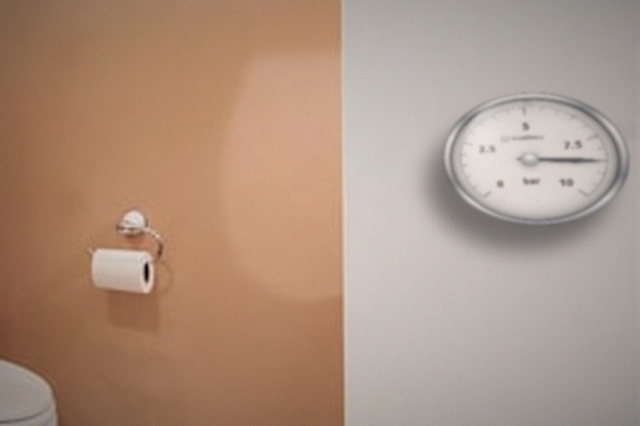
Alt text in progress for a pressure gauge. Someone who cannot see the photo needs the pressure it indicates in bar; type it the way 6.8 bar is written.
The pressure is 8.5 bar
